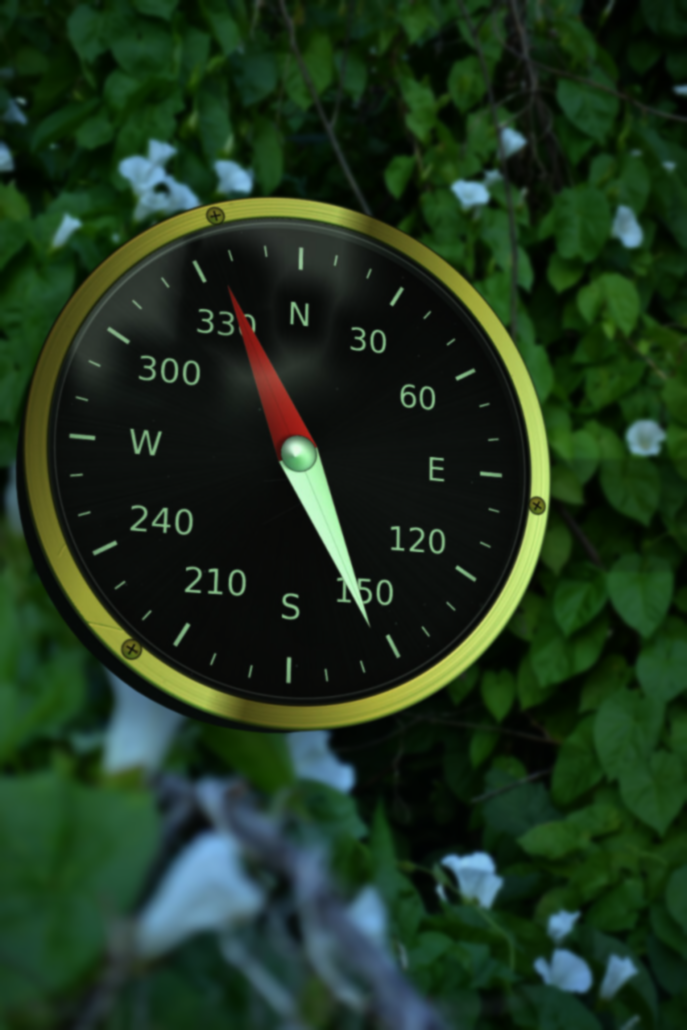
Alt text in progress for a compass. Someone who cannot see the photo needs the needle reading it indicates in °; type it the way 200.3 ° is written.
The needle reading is 335 °
